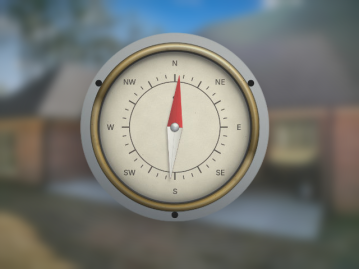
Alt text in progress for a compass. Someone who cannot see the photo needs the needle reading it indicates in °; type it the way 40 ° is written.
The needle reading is 5 °
